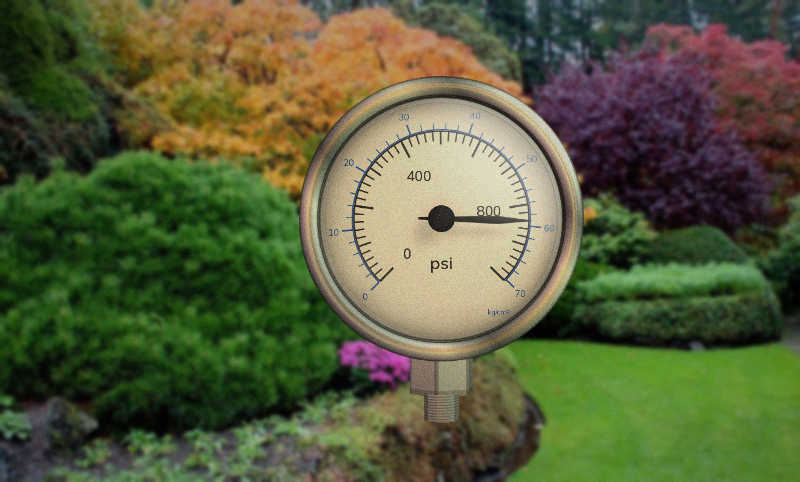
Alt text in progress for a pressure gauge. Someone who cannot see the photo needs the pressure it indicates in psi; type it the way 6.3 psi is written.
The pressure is 840 psi
